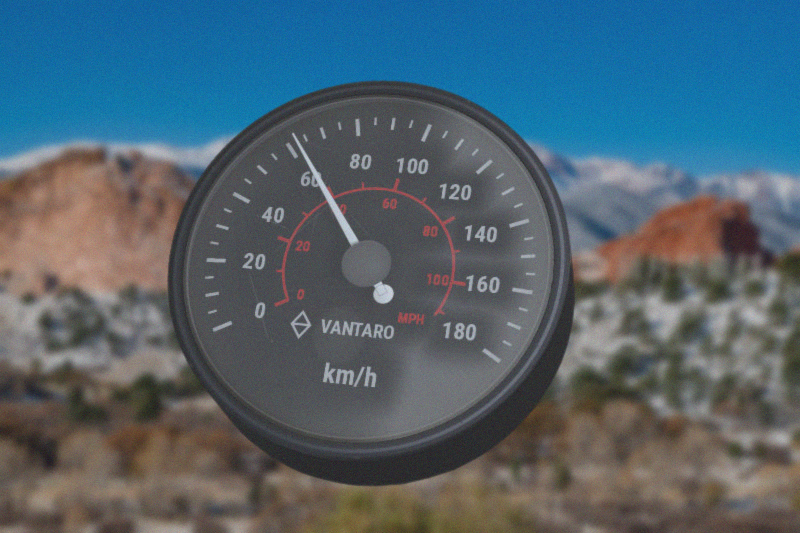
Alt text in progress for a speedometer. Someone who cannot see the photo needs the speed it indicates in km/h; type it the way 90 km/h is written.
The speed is 62.5 km/h
